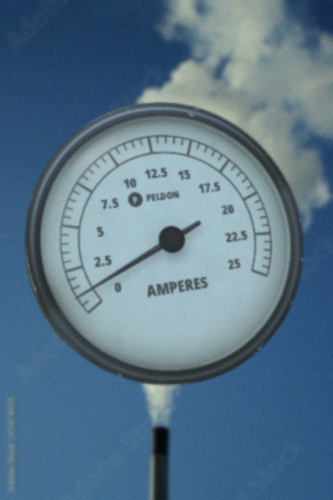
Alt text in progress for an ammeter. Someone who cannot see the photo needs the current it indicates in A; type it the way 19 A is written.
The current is 1 A
